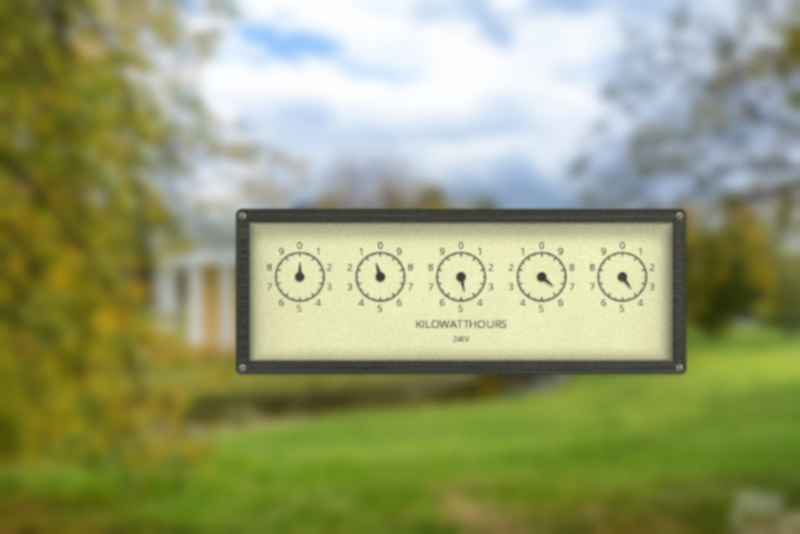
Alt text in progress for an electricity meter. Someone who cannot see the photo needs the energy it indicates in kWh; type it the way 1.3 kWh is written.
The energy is 464 kWh
